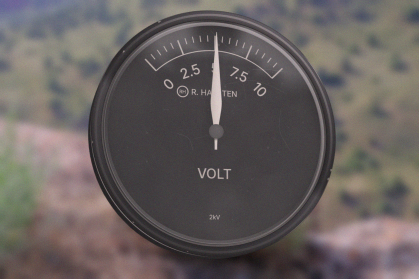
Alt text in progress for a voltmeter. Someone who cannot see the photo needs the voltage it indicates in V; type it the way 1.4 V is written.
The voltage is 5 V
